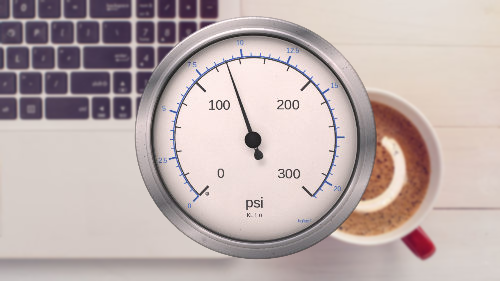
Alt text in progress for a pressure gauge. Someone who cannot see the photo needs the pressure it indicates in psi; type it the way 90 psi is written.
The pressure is 130 psi
